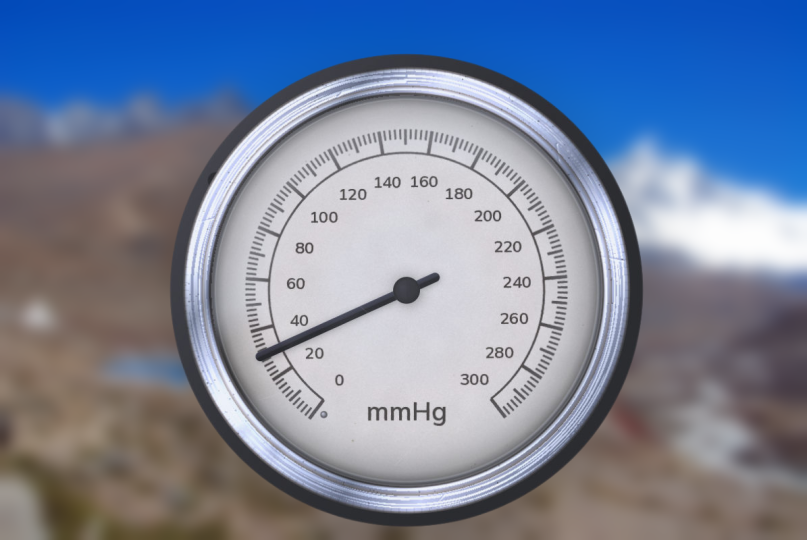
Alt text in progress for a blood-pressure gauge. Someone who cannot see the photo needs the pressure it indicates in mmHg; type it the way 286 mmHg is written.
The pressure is 30 mmHg
